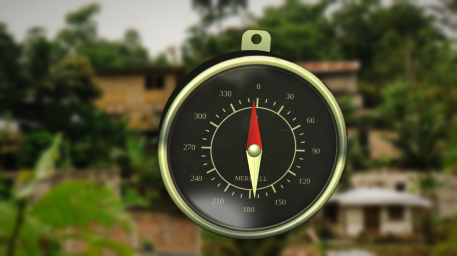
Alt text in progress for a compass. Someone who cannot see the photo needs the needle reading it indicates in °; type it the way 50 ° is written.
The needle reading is 355 °
